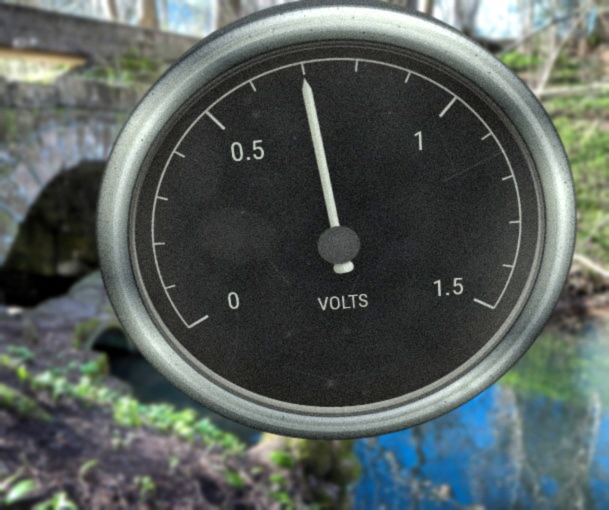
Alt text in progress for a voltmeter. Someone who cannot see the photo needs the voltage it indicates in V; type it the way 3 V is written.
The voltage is 0.7 V
